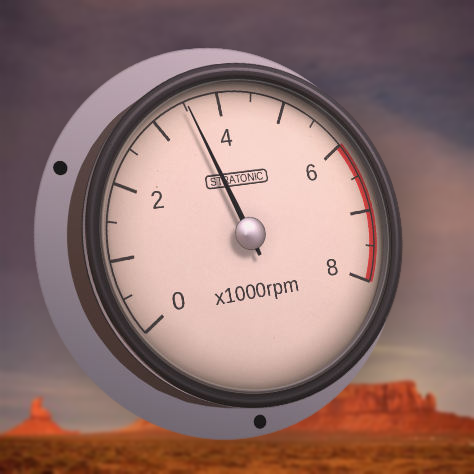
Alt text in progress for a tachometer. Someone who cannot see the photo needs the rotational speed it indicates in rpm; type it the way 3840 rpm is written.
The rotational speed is 3500 rpm
